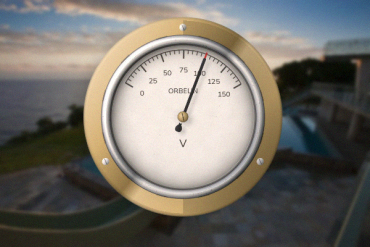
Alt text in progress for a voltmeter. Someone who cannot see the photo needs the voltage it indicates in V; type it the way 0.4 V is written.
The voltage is 100 V
